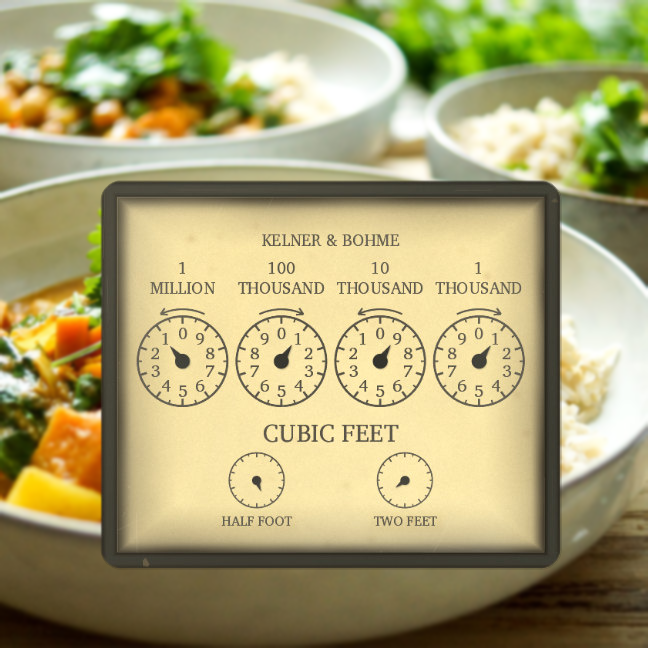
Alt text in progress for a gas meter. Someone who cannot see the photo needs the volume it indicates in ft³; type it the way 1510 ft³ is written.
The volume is 109100 ft³
